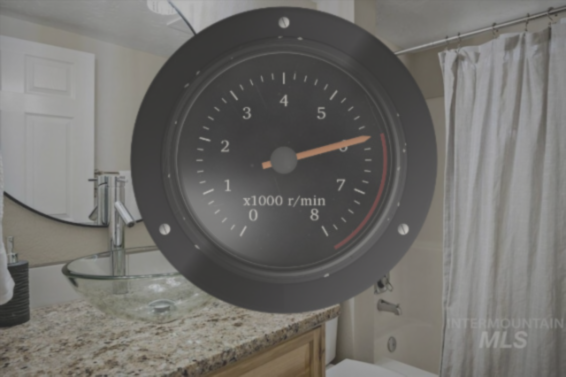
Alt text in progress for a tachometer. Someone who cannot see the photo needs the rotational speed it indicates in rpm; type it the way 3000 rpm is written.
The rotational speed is 6000 rpm
